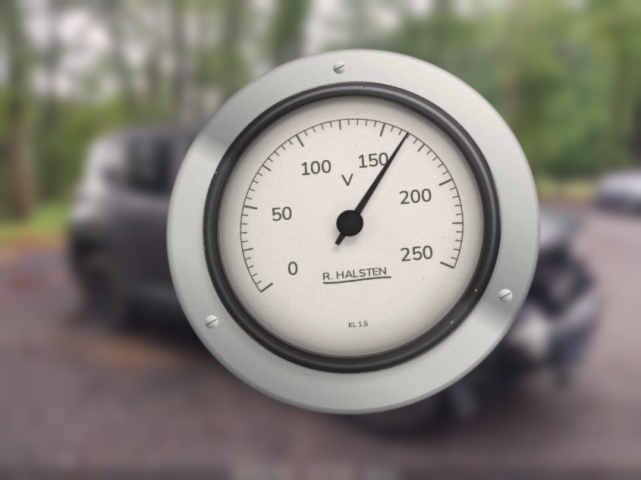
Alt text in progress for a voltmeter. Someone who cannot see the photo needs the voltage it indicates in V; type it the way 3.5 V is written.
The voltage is 165 V
